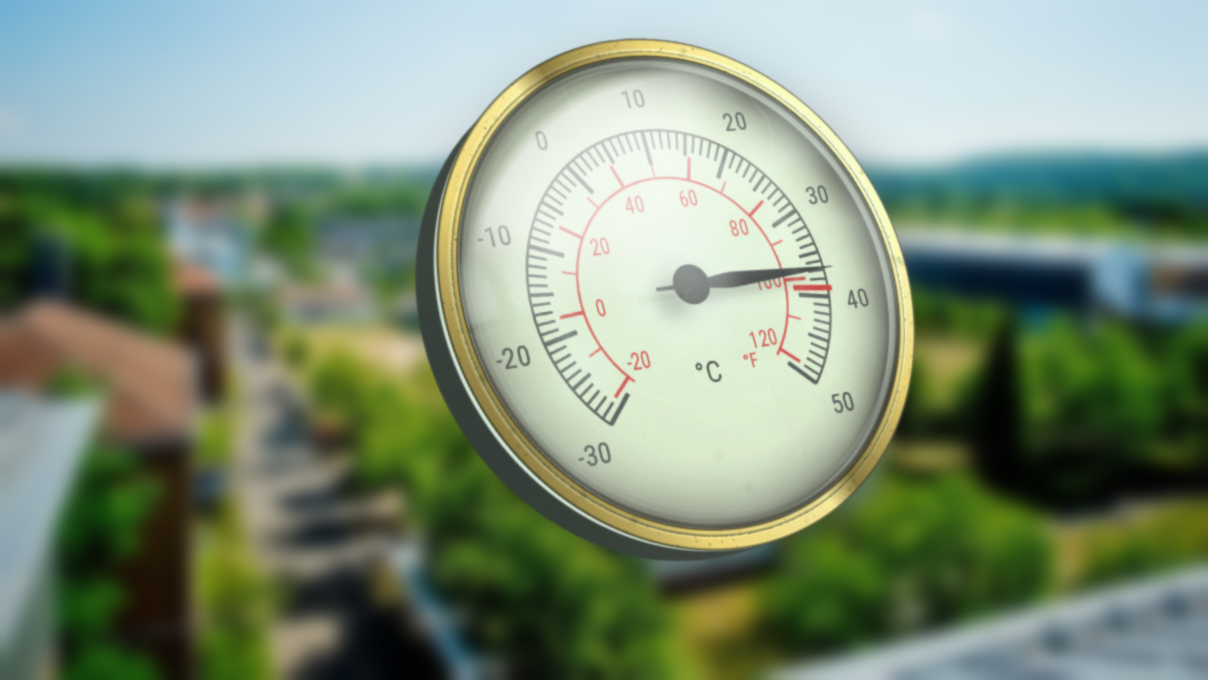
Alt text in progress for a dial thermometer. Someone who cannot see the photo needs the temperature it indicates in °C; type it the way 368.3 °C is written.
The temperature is 37 °C
